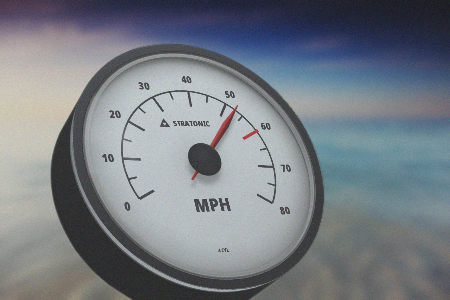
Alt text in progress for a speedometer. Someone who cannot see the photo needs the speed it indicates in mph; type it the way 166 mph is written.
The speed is 52.5 mph
